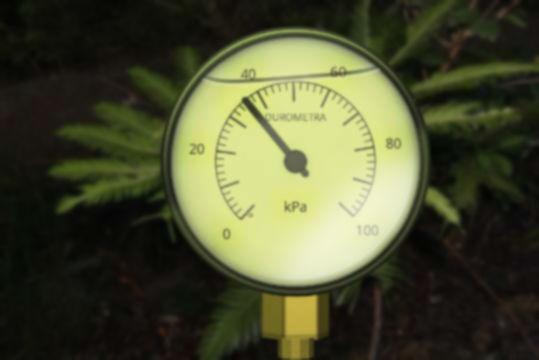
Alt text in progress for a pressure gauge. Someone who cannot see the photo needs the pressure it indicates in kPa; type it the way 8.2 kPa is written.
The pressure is 36 kPa
